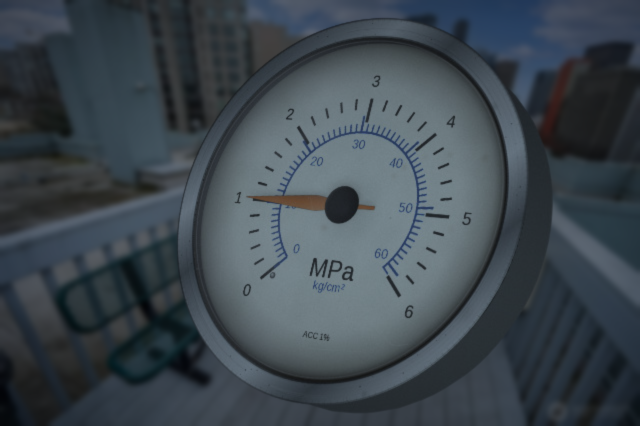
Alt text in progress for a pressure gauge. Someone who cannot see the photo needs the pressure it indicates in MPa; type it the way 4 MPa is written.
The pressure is 1 MPa
